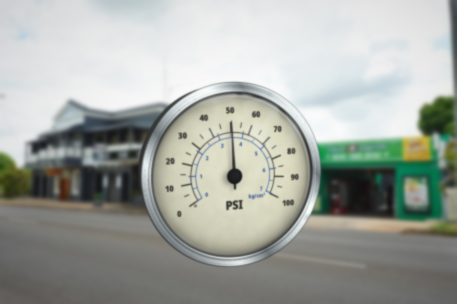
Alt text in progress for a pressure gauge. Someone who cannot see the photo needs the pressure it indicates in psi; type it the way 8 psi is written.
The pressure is 50 psi
